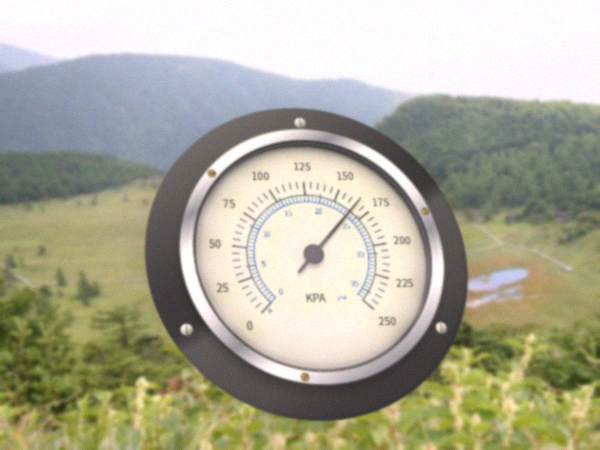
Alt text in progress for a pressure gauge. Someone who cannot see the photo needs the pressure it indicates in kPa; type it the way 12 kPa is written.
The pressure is 165 kPa
